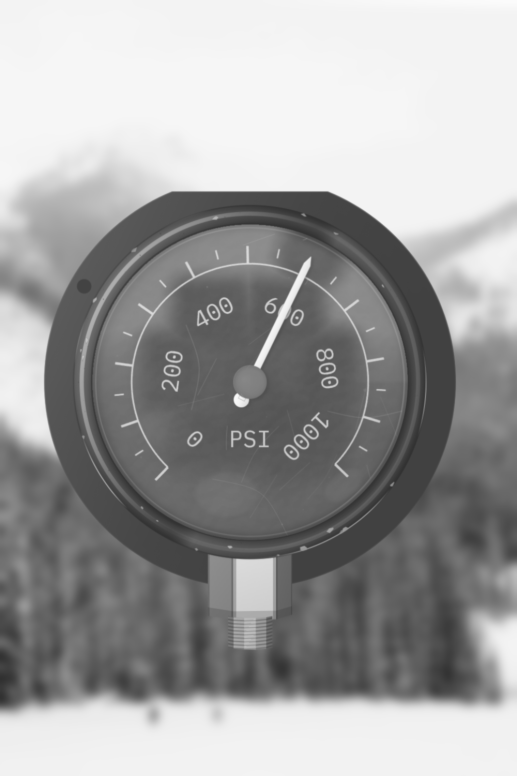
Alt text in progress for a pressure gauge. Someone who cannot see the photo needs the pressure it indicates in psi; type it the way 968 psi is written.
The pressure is 600 psi
